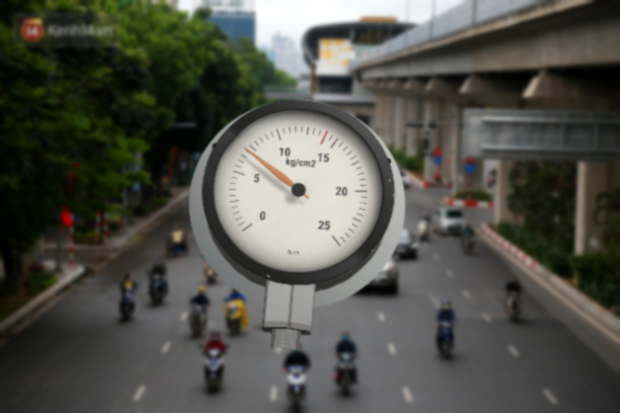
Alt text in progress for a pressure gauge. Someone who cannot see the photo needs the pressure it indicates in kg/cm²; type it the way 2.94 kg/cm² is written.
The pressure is 7 kg/cm²
